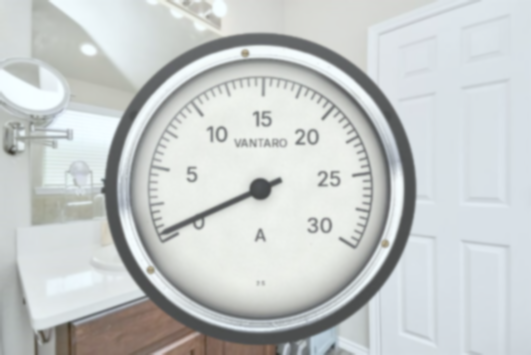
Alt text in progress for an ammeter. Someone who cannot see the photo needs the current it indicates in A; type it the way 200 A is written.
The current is 0.5 A
